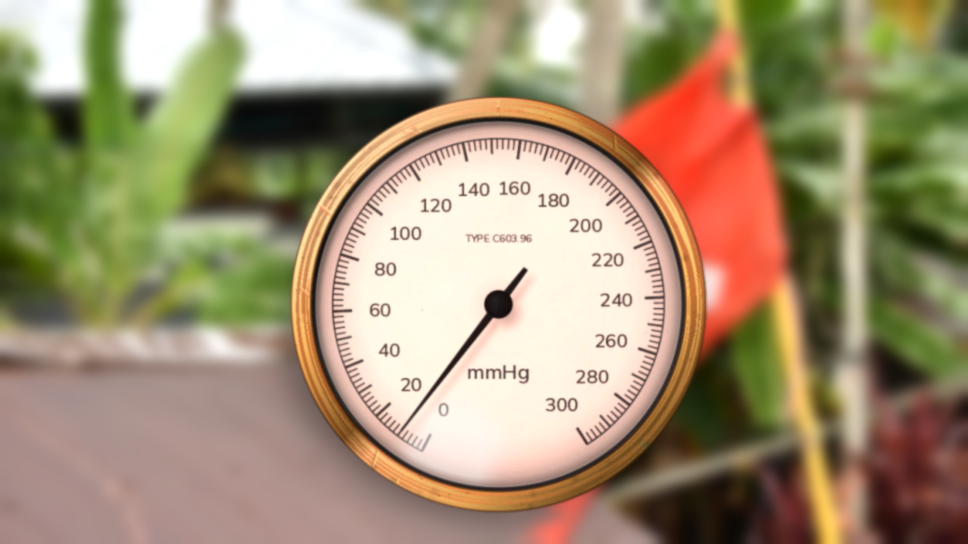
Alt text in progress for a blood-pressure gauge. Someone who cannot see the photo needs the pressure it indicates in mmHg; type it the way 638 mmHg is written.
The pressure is 10 mmHg
